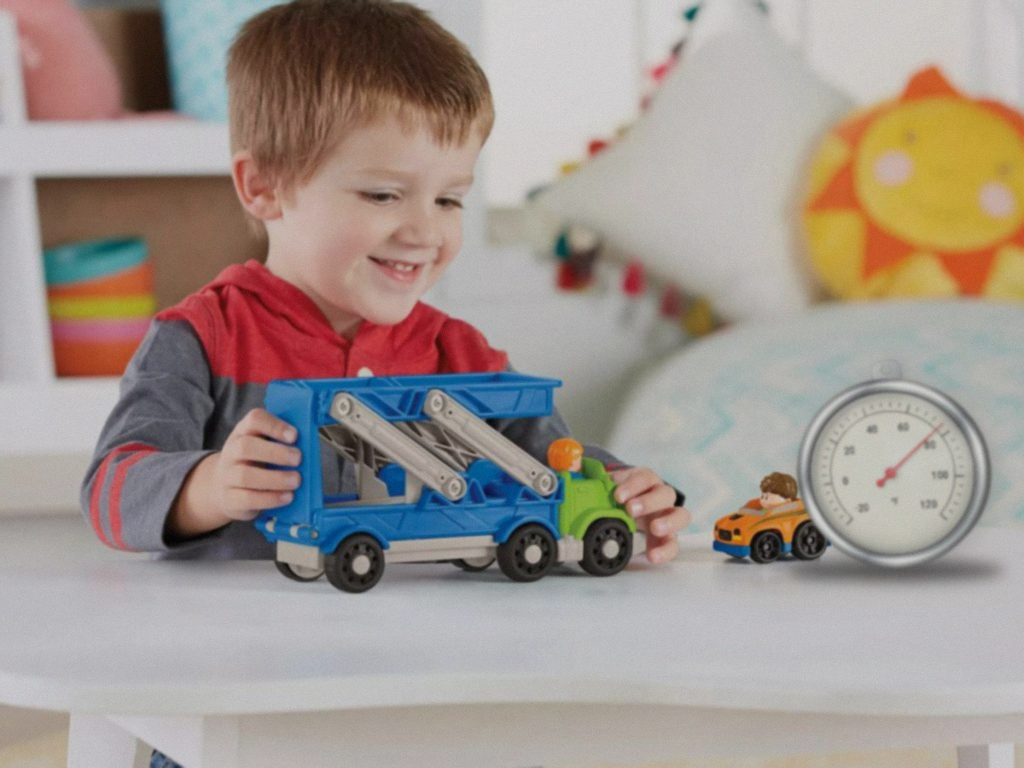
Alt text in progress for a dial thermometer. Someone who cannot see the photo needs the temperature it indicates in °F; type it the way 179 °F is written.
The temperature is 76 °F
